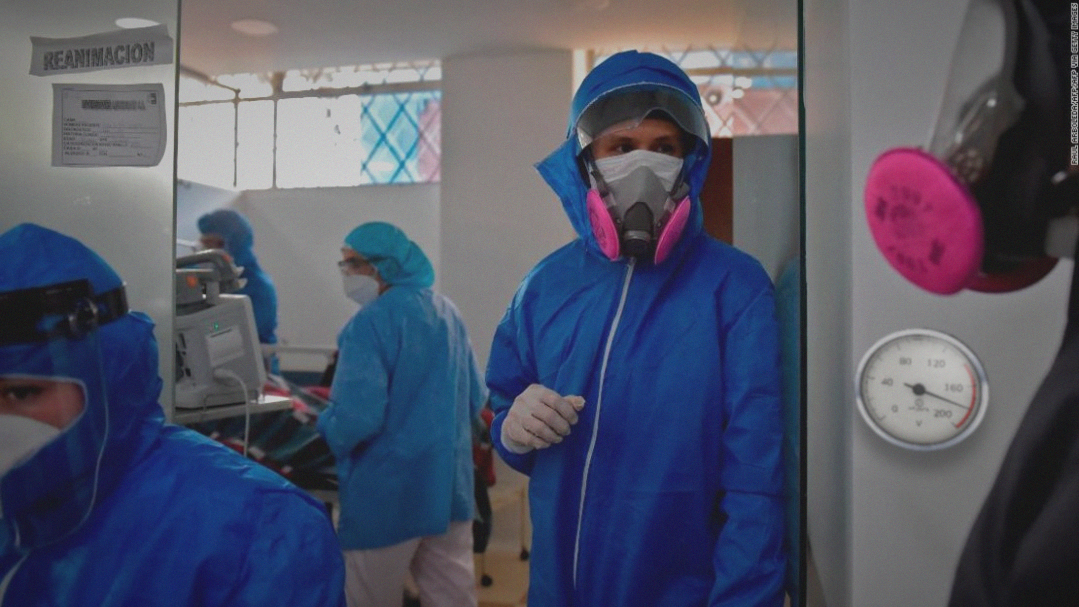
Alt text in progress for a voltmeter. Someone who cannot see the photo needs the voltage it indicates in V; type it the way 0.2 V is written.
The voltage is 180 V
